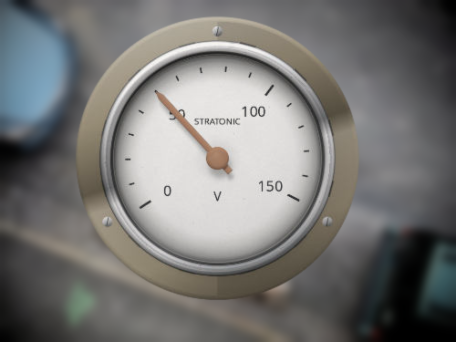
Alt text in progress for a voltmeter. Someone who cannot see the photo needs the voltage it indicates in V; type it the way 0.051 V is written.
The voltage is 50 V
